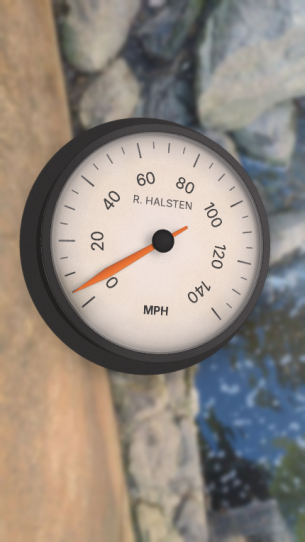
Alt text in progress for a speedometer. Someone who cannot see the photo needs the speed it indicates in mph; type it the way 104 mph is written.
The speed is 5 mph
